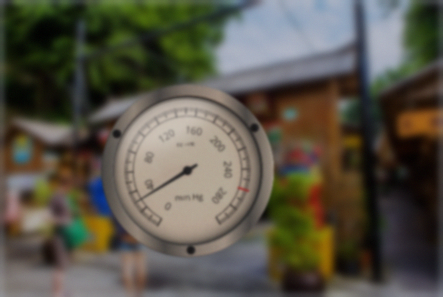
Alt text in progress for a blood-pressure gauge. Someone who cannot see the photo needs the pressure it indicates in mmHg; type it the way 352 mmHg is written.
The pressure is 30 mmHg
